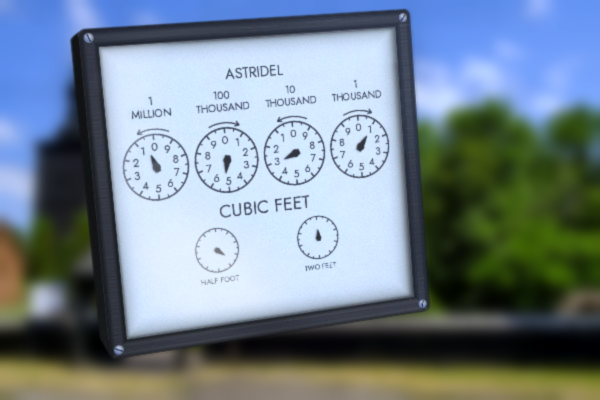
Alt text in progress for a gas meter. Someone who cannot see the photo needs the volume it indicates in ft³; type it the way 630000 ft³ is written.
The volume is 53100 ft³
